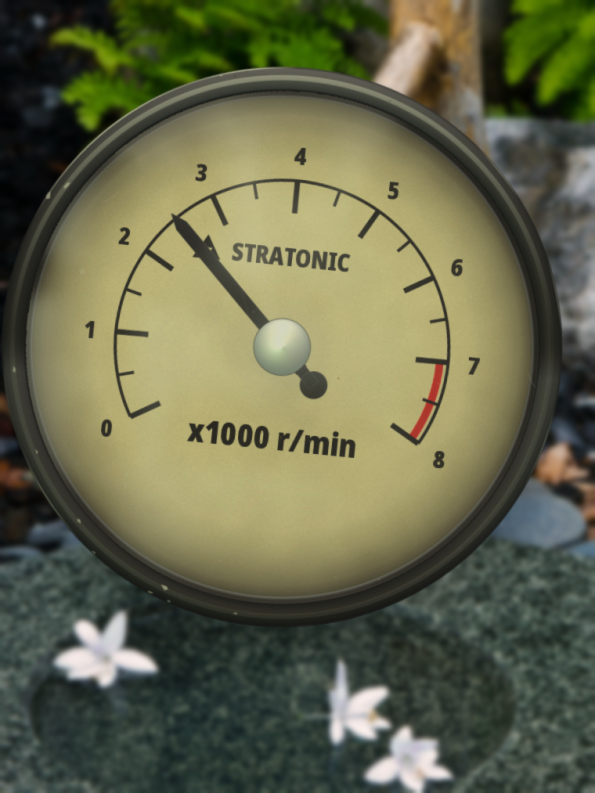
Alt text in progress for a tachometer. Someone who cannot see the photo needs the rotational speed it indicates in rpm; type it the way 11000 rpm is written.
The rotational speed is 2500 rpm
